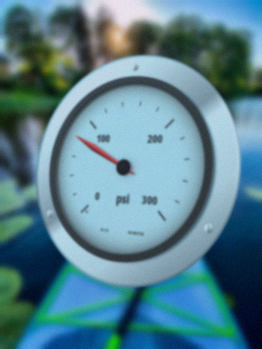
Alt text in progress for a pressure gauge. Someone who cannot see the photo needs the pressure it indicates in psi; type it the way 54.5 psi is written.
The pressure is 80 psi
